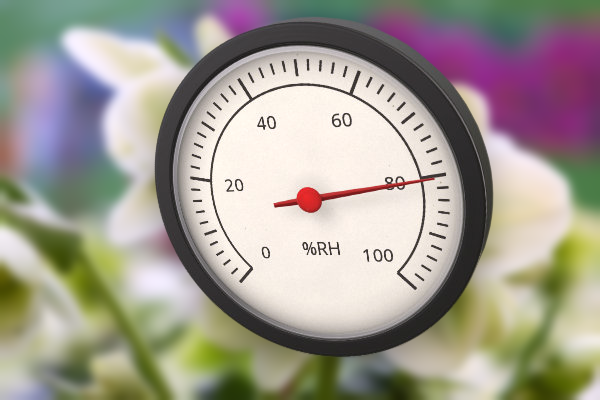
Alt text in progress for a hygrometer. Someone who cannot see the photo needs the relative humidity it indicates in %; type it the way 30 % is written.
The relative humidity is 80 %
